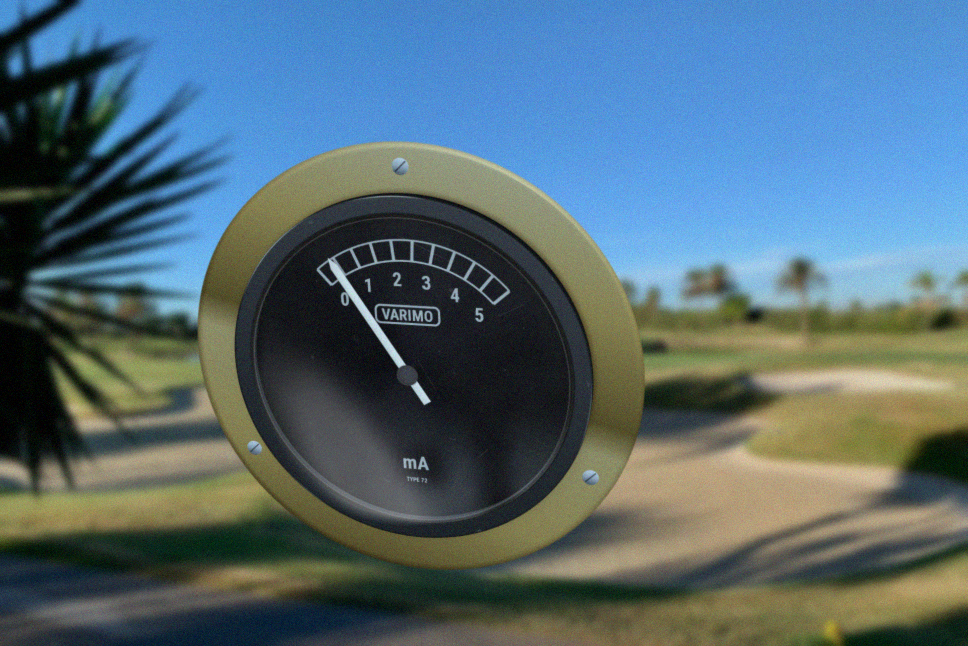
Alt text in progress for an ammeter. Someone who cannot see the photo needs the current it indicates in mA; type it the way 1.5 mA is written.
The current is 0.5 mA
